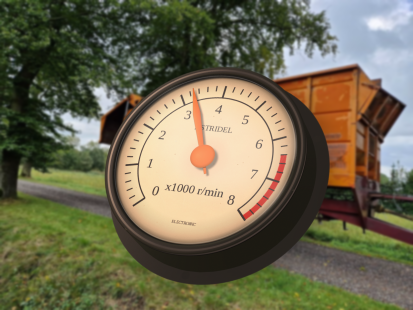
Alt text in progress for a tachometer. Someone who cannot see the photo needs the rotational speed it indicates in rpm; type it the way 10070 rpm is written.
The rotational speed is 3300 rpm
